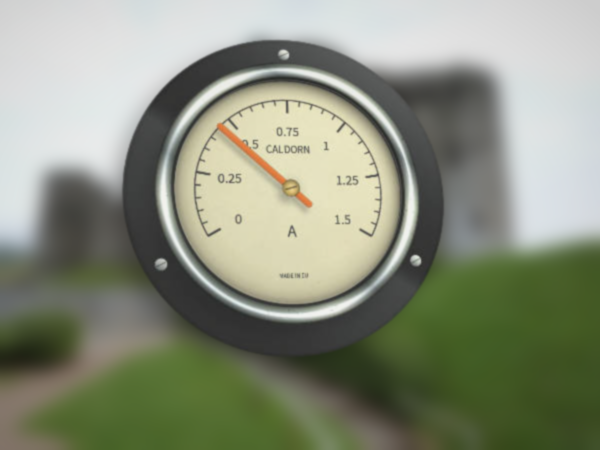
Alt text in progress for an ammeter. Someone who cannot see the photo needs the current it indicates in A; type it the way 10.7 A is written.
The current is 0.45 A
